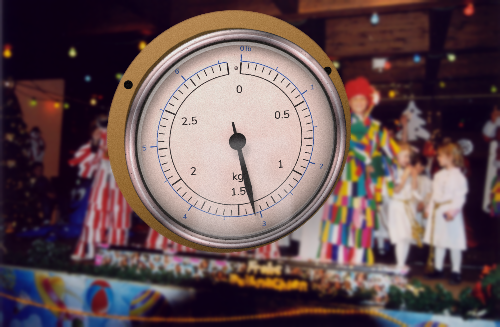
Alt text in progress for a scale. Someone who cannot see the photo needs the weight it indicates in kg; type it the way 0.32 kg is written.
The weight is 1.4 kg
